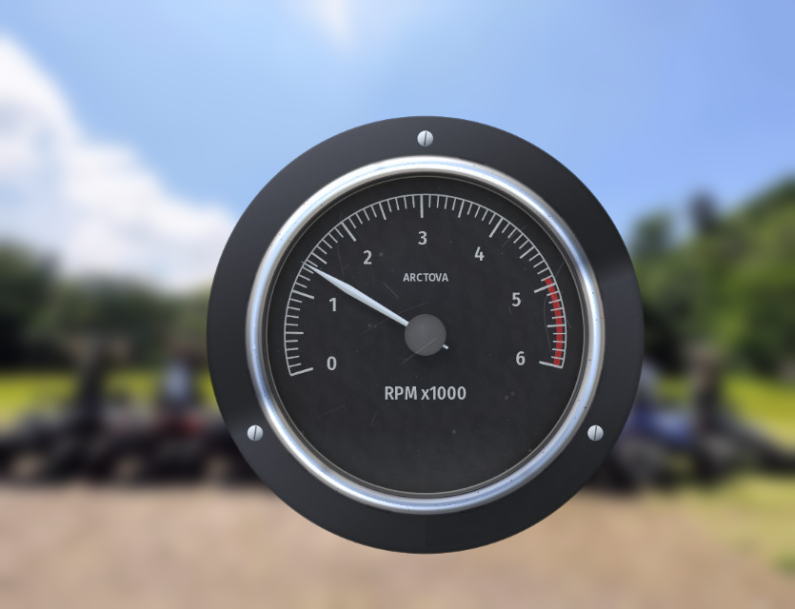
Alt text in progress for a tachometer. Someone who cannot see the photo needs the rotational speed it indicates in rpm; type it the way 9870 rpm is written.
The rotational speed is 1350 rpm
